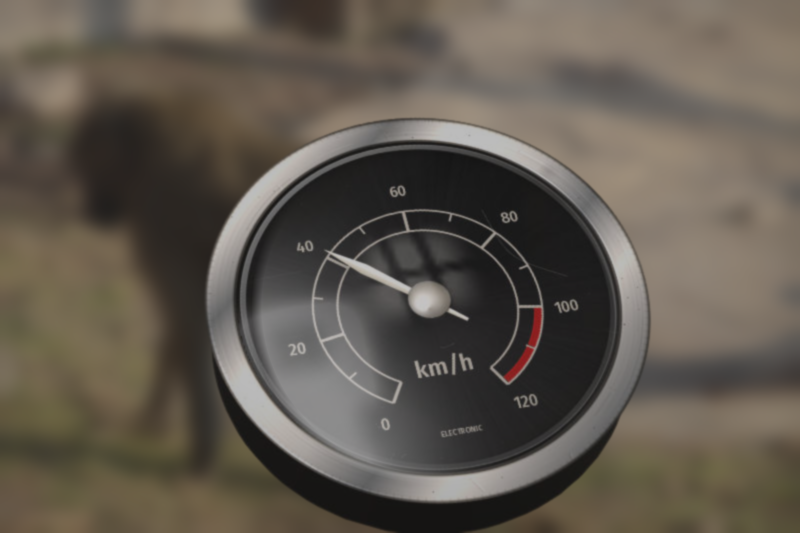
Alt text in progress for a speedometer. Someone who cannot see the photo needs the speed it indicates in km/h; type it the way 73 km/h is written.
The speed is 40 km/h
